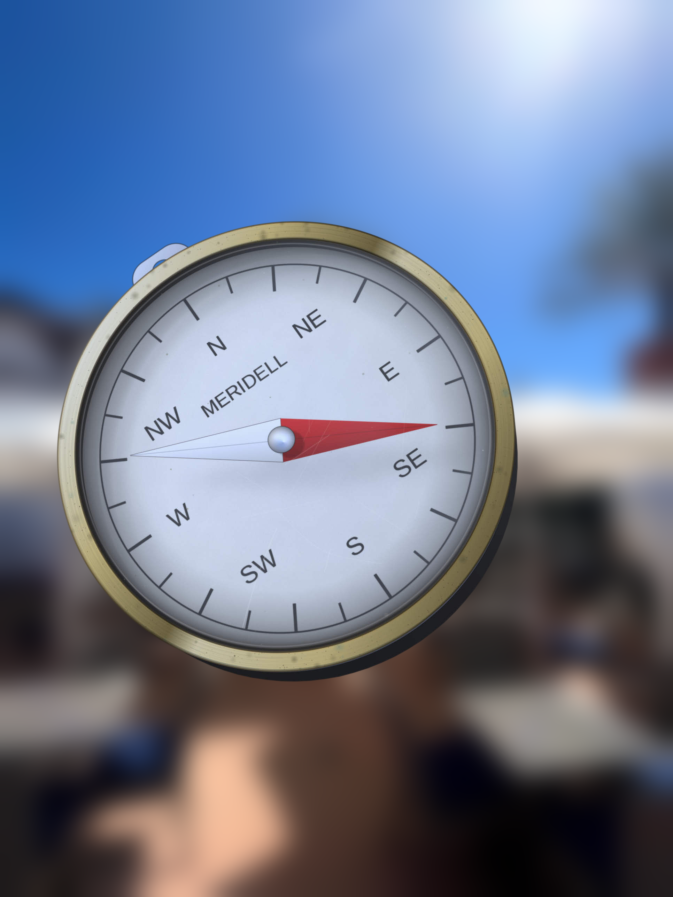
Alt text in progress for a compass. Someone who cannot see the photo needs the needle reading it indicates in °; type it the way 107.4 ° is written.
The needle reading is 120 °
